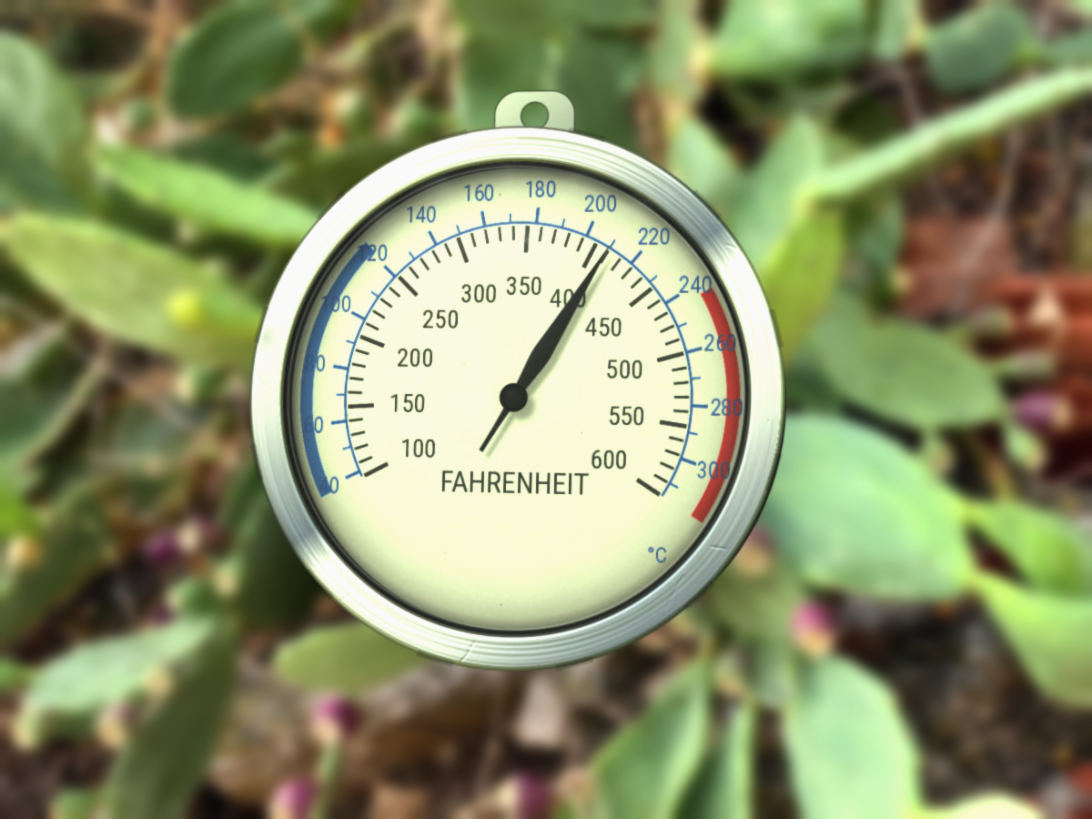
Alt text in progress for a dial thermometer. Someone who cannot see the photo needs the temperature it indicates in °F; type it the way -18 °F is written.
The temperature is 410 °F
